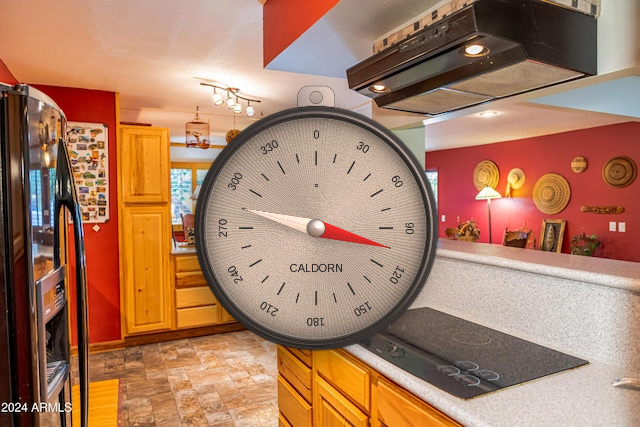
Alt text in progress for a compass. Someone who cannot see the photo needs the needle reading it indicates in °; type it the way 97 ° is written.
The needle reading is 105 °
